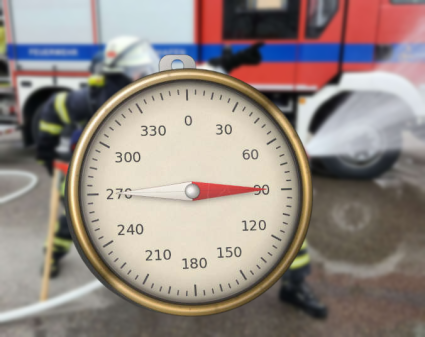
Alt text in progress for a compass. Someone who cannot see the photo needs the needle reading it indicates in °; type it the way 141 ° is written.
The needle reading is 90 °
